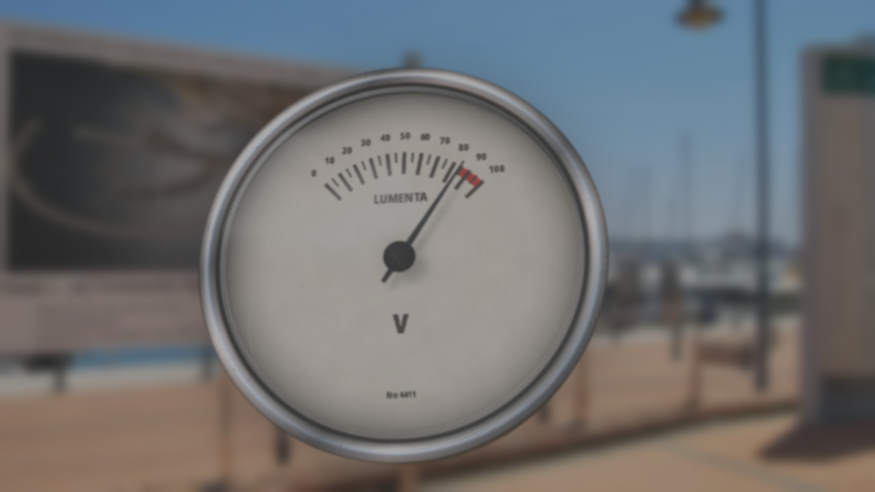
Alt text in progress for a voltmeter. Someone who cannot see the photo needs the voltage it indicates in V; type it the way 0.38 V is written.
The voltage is 85 V
